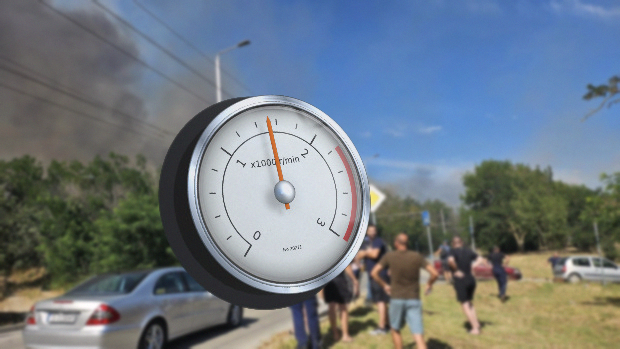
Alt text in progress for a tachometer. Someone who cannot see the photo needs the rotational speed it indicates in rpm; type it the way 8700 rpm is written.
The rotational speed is 1500 rpm
